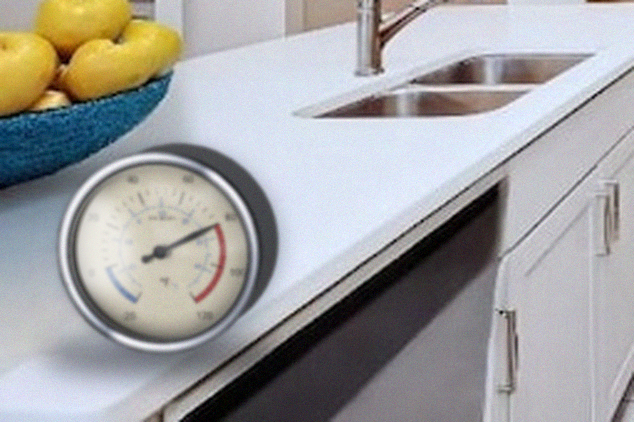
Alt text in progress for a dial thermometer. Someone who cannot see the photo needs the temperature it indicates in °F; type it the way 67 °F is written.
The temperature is 80 °F
